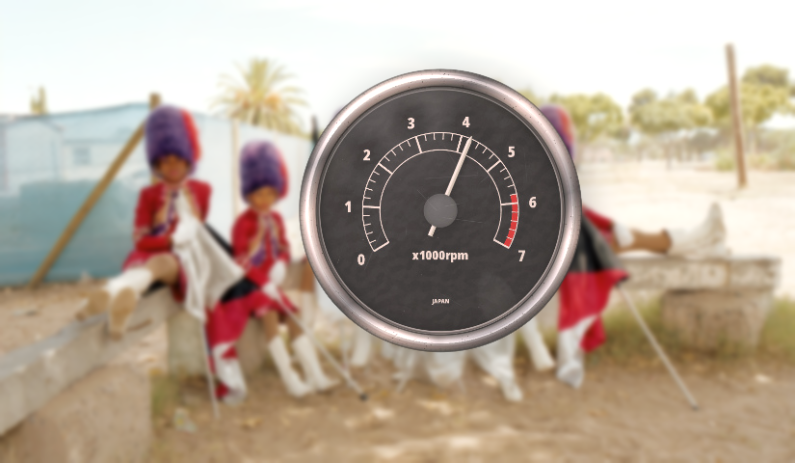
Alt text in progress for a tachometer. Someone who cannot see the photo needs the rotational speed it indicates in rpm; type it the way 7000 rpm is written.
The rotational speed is 4200 rpm
